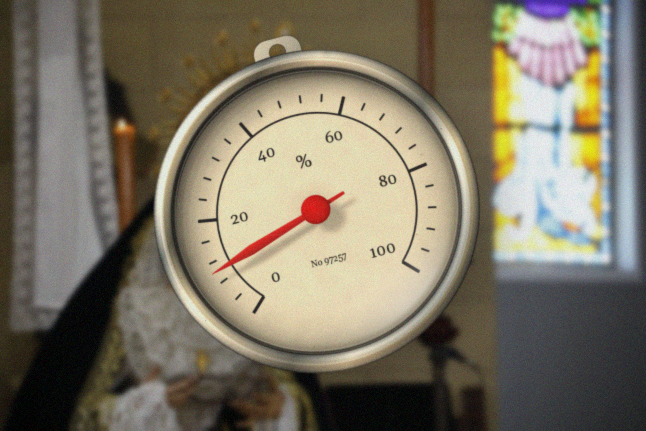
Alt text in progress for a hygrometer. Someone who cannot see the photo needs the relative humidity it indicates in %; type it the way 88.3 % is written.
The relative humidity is 10 %
